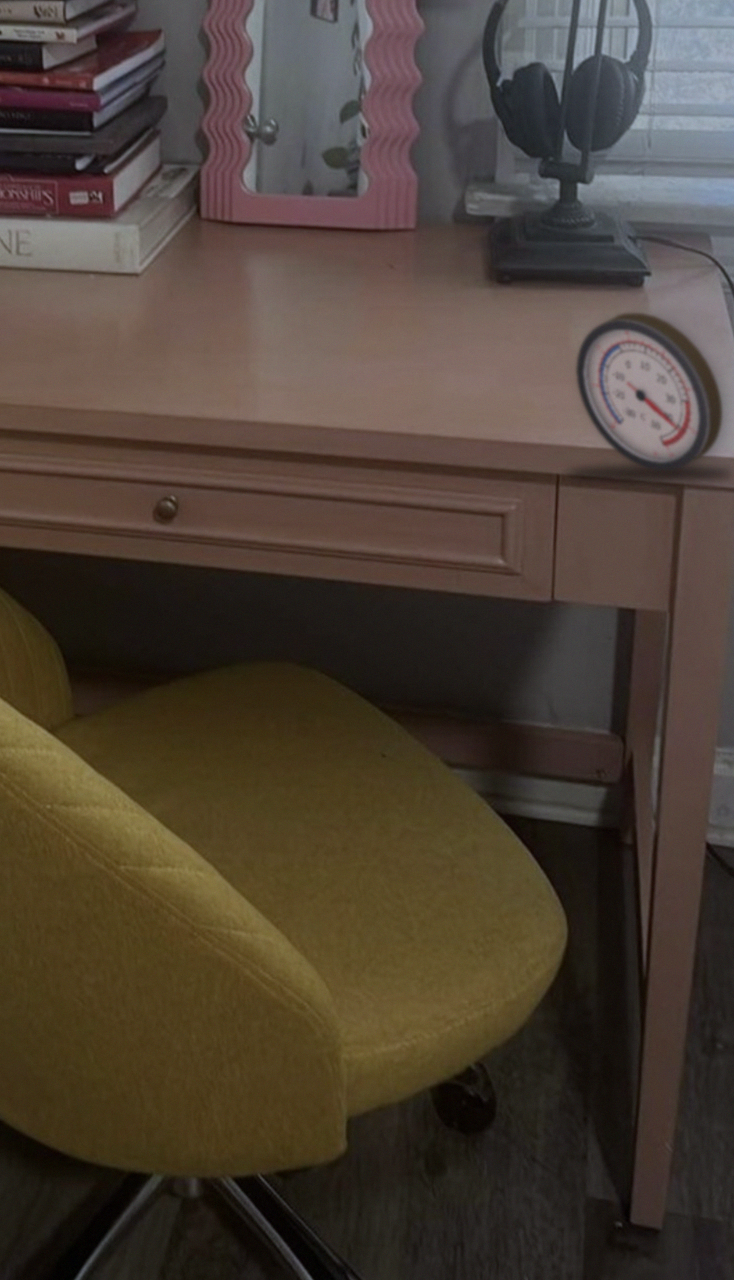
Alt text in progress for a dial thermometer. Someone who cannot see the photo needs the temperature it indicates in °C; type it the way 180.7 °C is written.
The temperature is 40 °C
